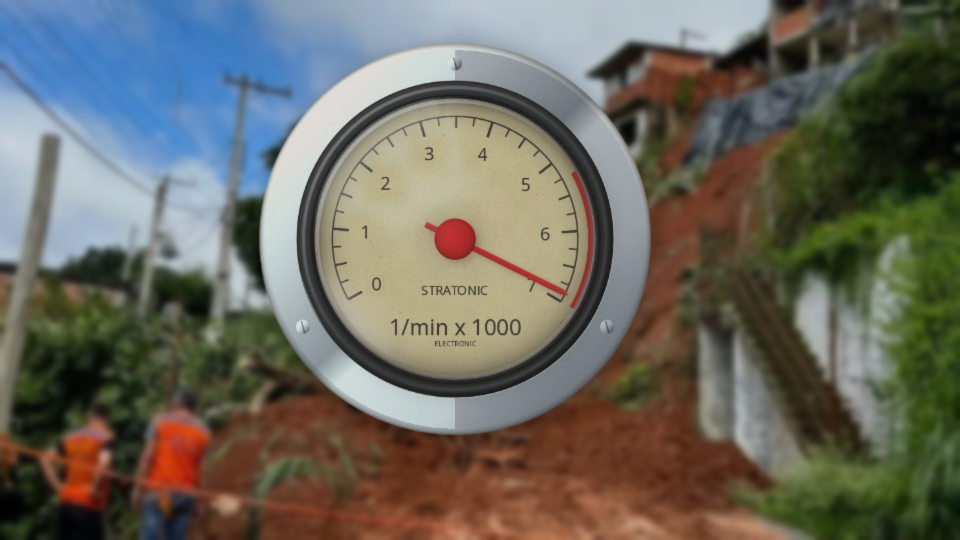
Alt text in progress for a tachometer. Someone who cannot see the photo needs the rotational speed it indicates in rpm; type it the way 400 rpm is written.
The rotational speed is 6875 rpm
